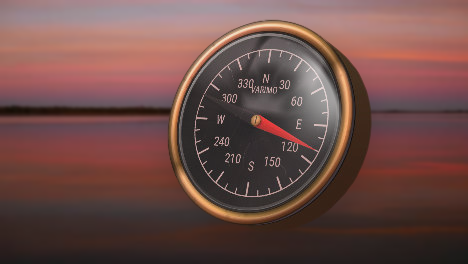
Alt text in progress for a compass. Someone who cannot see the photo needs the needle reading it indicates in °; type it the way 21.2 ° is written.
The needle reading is 110 °
